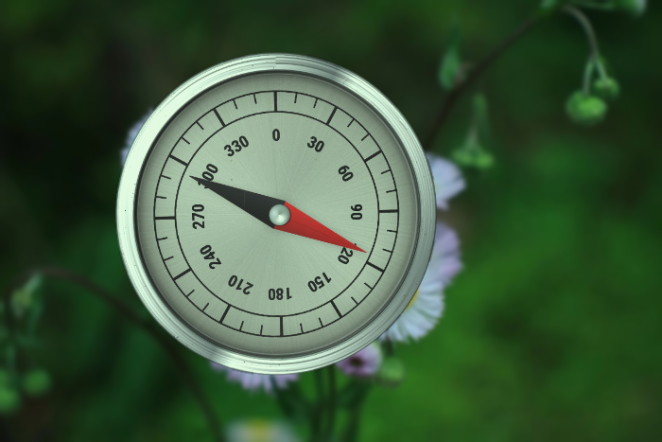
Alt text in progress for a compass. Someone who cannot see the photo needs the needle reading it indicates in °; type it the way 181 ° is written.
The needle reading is 115 °
